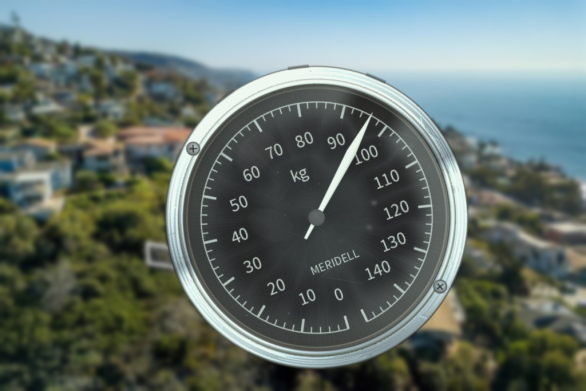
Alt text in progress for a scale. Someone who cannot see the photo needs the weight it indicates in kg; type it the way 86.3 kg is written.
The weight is 96 kg
